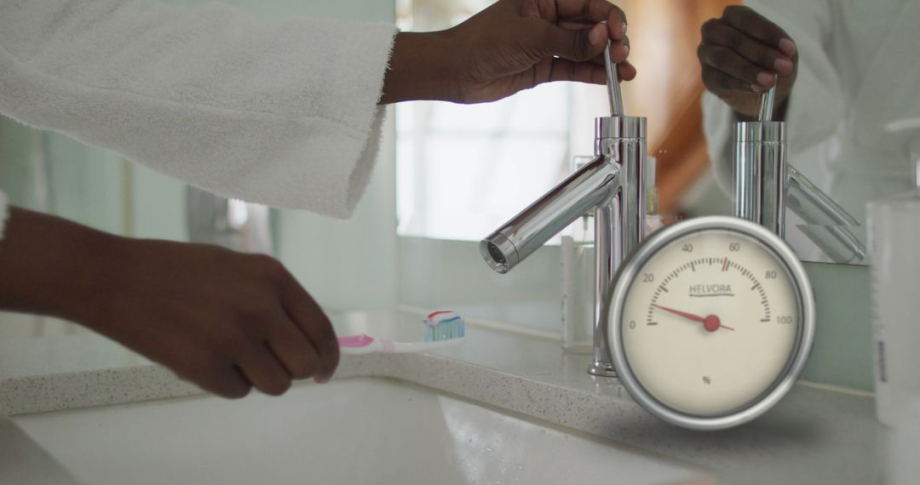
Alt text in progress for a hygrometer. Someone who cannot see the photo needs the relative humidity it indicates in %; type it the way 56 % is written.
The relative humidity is 10 %
